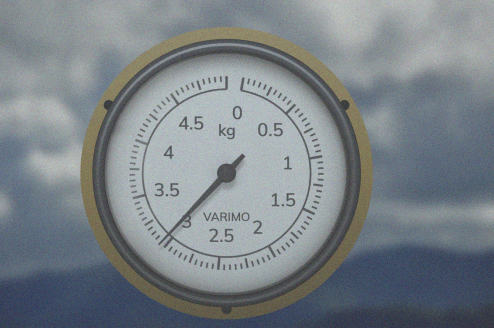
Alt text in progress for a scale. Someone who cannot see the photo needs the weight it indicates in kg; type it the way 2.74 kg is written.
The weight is 3.05 kg
